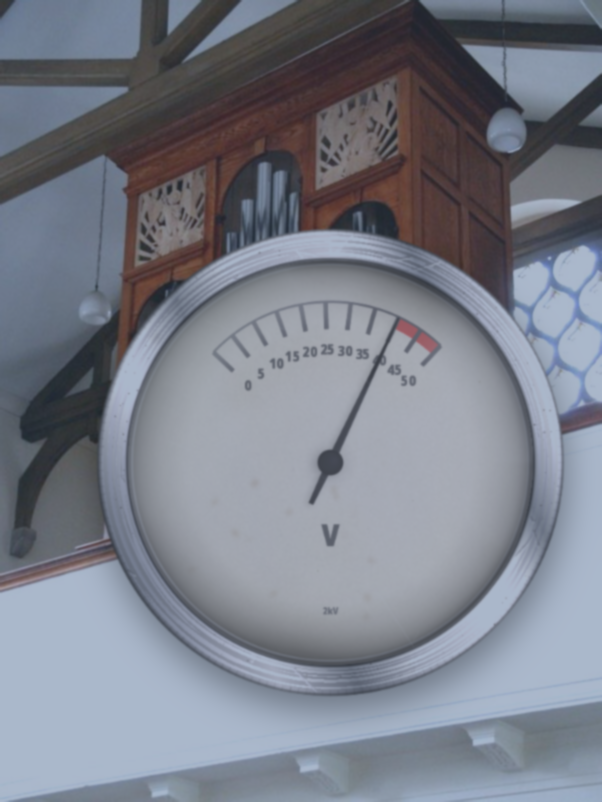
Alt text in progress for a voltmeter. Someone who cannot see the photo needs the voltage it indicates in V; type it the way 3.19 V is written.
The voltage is 40 V
